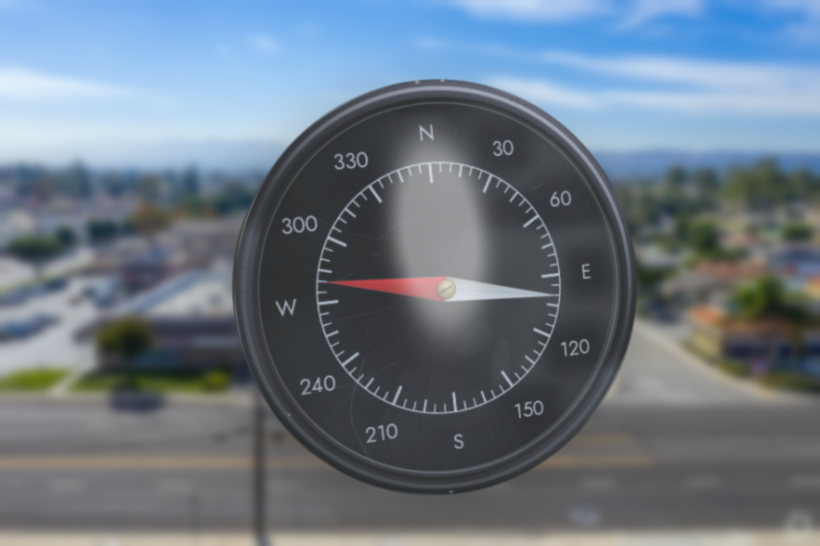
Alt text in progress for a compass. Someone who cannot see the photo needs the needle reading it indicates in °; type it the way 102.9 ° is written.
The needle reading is 280 °
